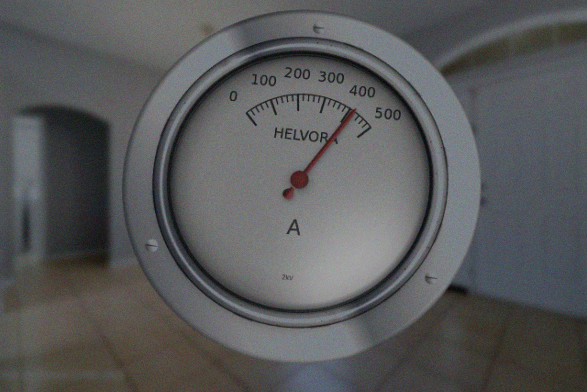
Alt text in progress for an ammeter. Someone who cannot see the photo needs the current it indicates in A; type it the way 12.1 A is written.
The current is 420 A
